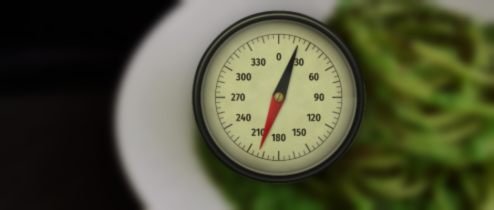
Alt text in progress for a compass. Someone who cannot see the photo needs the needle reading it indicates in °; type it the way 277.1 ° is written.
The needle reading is 200 °
